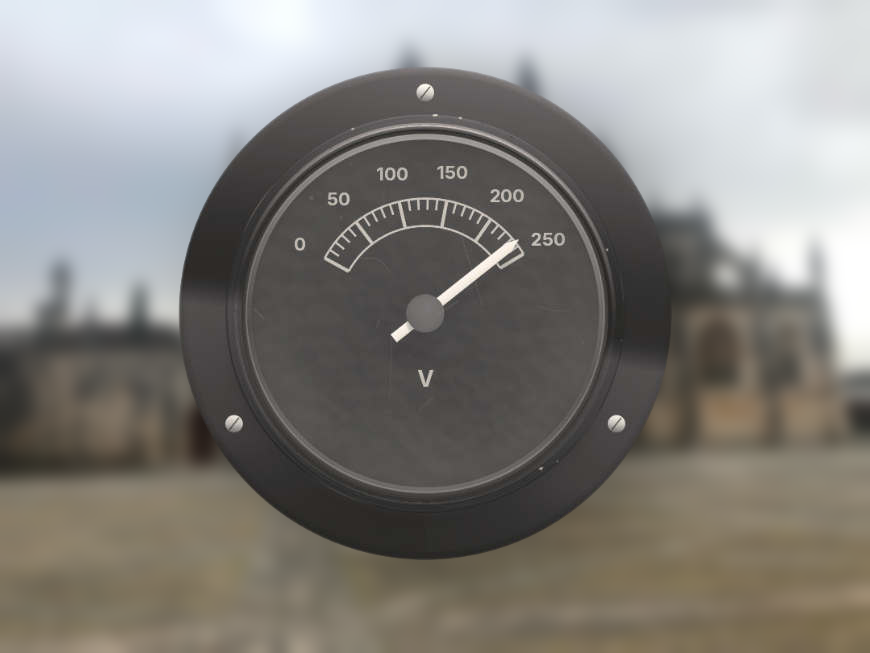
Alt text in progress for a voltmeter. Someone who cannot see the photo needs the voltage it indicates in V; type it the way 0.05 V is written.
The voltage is 235 V
